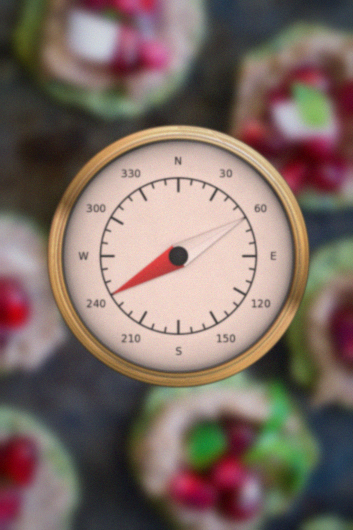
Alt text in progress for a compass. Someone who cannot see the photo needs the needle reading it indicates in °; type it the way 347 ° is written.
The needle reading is 240 °
